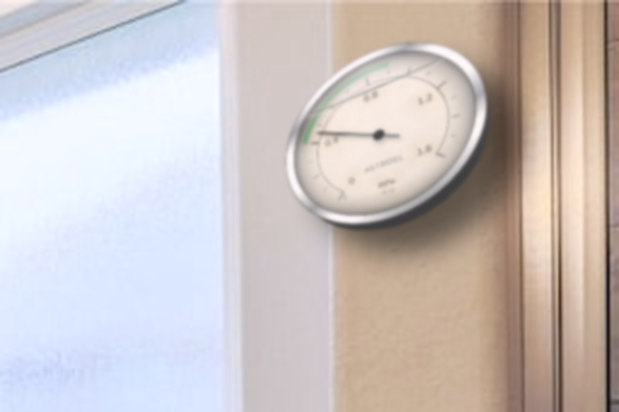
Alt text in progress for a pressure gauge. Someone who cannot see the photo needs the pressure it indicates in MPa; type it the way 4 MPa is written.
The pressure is 0.45 MPa
